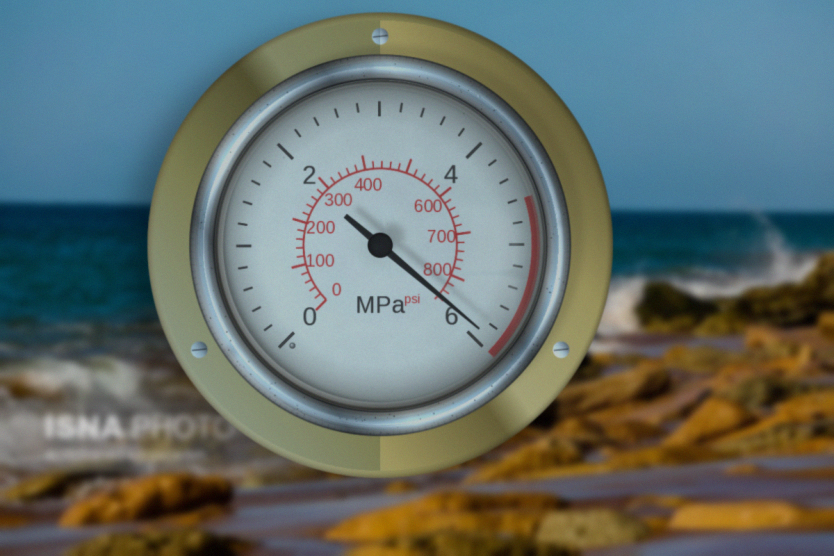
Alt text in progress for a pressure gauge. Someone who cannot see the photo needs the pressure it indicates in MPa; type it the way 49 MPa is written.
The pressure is 5.9 MPa
